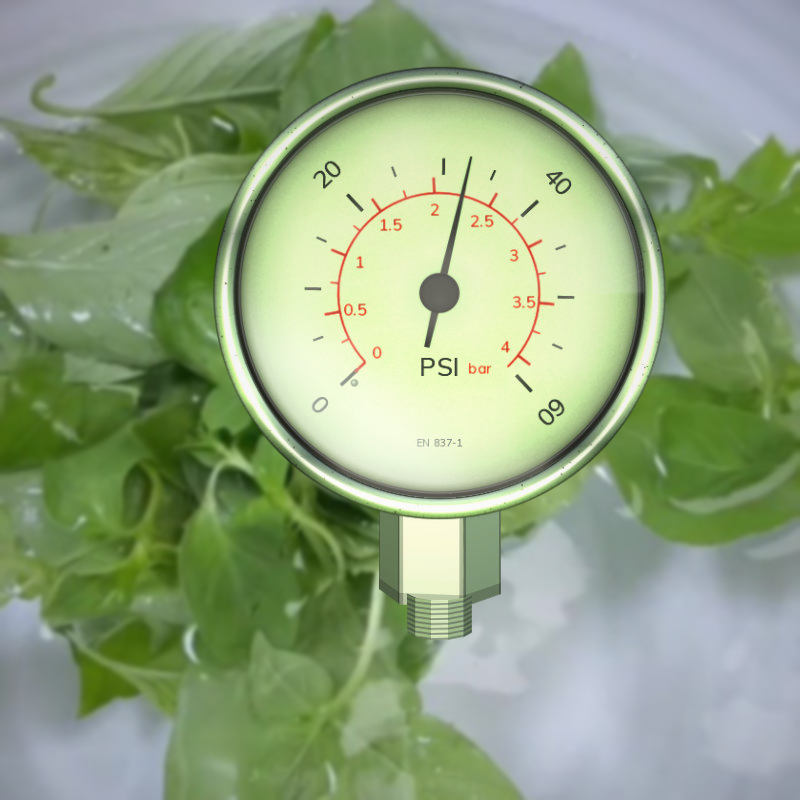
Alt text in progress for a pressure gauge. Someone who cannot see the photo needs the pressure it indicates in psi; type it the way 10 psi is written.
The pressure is 32.5 psi
